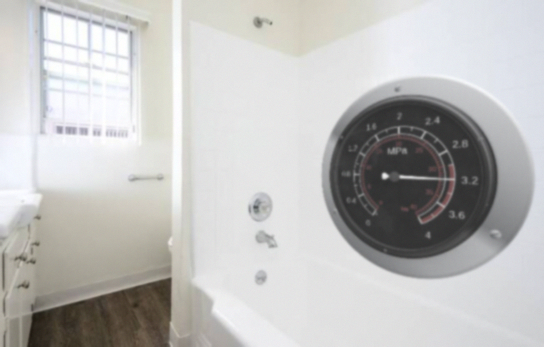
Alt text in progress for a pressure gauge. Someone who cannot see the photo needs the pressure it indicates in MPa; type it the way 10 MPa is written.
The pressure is 3.2 MPa
